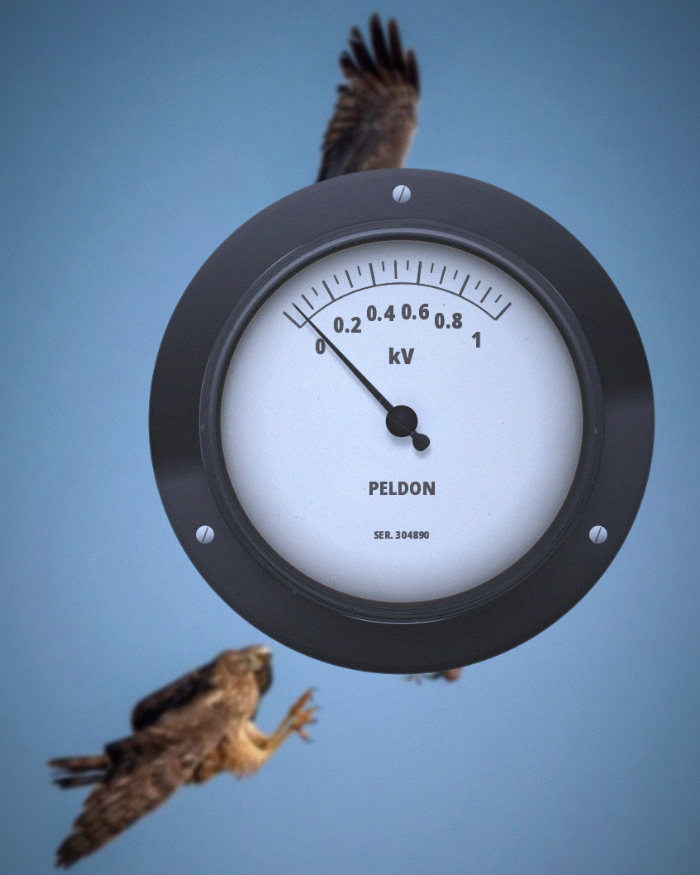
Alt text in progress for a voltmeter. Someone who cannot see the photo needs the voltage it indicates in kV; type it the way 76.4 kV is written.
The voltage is 0.05 kV
